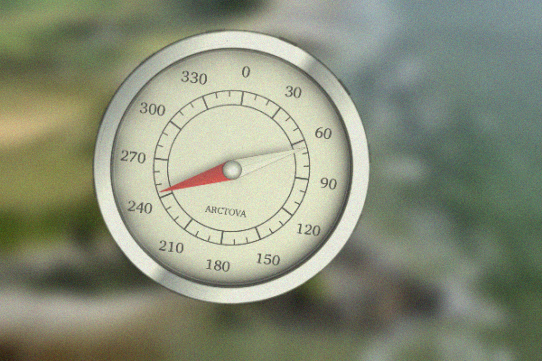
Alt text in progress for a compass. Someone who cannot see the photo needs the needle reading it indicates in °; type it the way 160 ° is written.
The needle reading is 245 °
